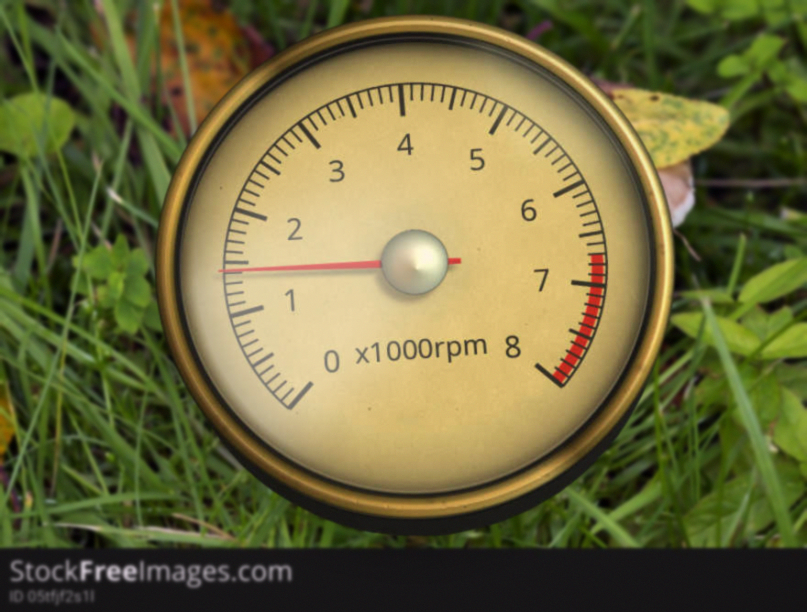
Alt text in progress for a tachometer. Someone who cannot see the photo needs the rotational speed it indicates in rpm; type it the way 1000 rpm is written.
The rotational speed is 1400 rpm
